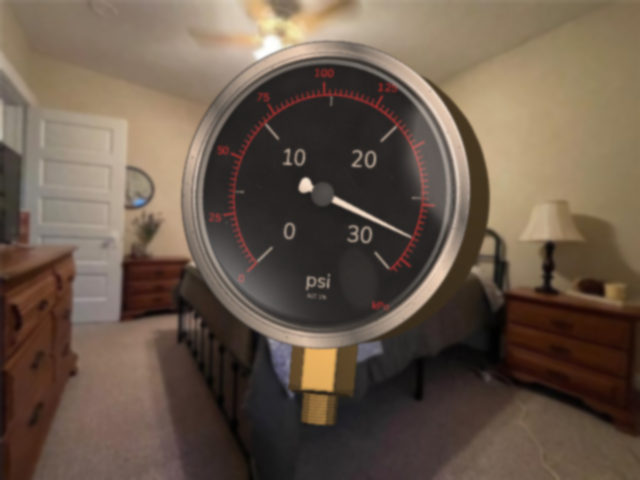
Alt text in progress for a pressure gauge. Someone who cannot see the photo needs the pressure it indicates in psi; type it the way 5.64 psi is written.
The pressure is 27.5 psi
